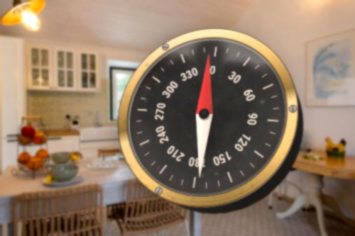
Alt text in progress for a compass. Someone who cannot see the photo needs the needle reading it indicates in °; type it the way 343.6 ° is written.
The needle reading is 355 °
